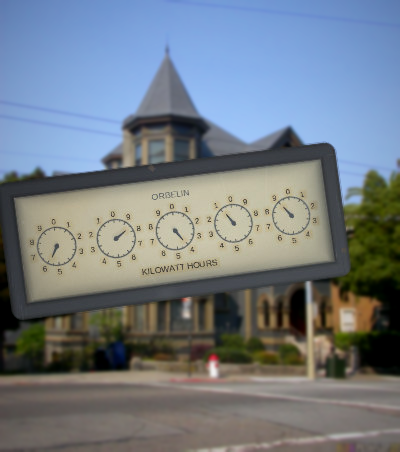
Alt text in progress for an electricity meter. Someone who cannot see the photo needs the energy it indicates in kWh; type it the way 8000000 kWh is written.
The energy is 58409 kWh
